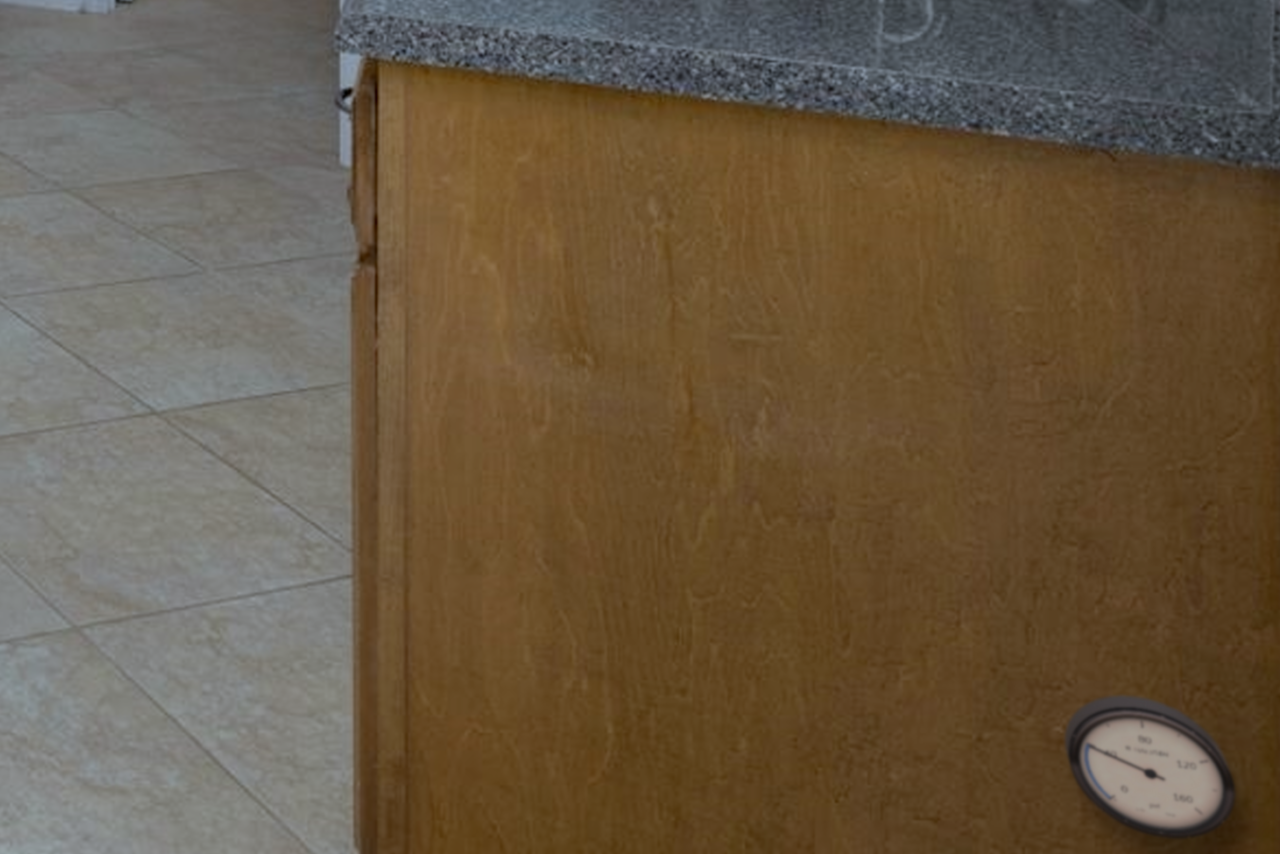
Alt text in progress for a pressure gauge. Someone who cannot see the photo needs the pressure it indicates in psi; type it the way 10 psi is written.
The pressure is 40 psi
